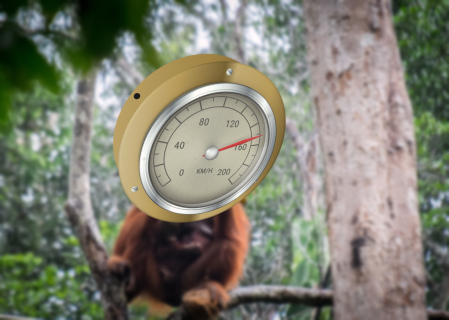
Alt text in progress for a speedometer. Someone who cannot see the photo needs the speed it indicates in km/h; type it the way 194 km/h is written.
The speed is 150 km/h
